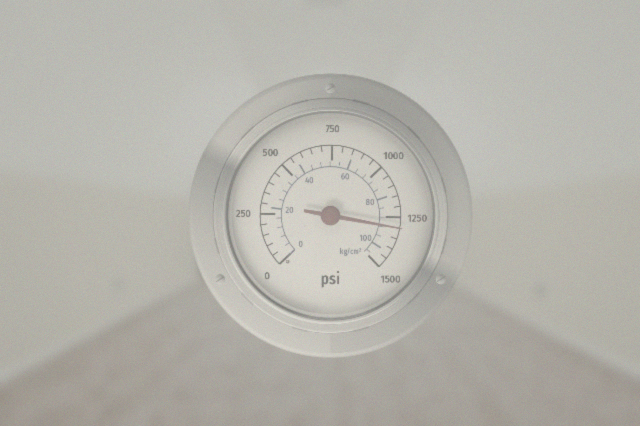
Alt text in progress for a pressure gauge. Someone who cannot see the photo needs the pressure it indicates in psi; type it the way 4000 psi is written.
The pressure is 1300 psi
